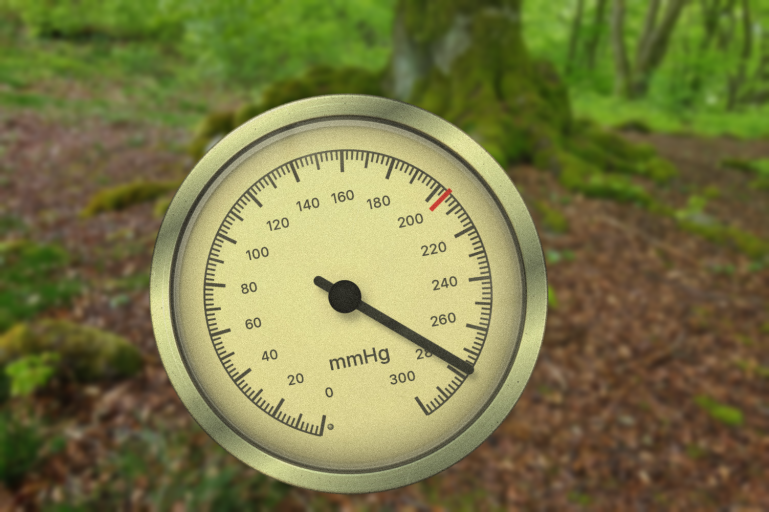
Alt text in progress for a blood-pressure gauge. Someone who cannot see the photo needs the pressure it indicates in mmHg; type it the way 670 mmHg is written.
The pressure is 276 mmHg
